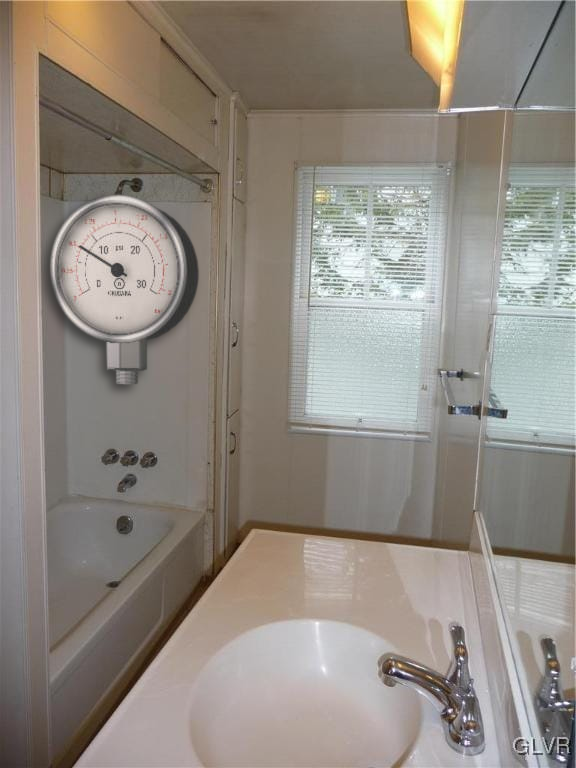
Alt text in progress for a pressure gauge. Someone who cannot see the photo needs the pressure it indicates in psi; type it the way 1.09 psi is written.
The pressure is 7.5 psi
